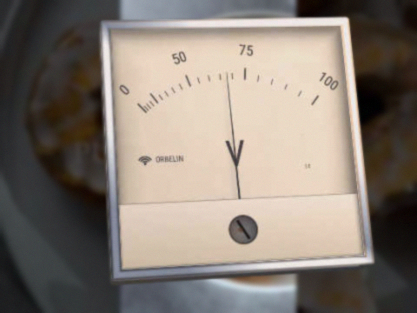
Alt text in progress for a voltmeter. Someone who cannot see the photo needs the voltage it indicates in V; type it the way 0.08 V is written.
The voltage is 67.5 V
